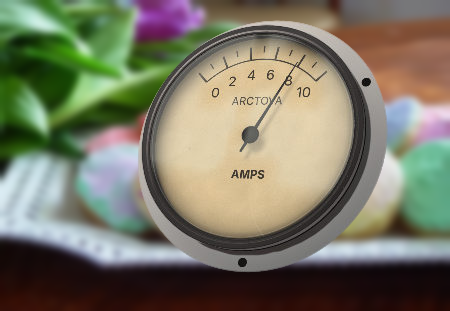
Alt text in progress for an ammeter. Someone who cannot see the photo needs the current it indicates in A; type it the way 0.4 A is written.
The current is 8 A
